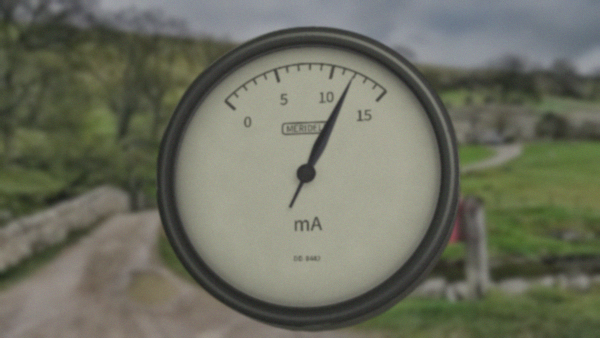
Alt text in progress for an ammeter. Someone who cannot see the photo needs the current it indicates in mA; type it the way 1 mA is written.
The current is 12 mA
